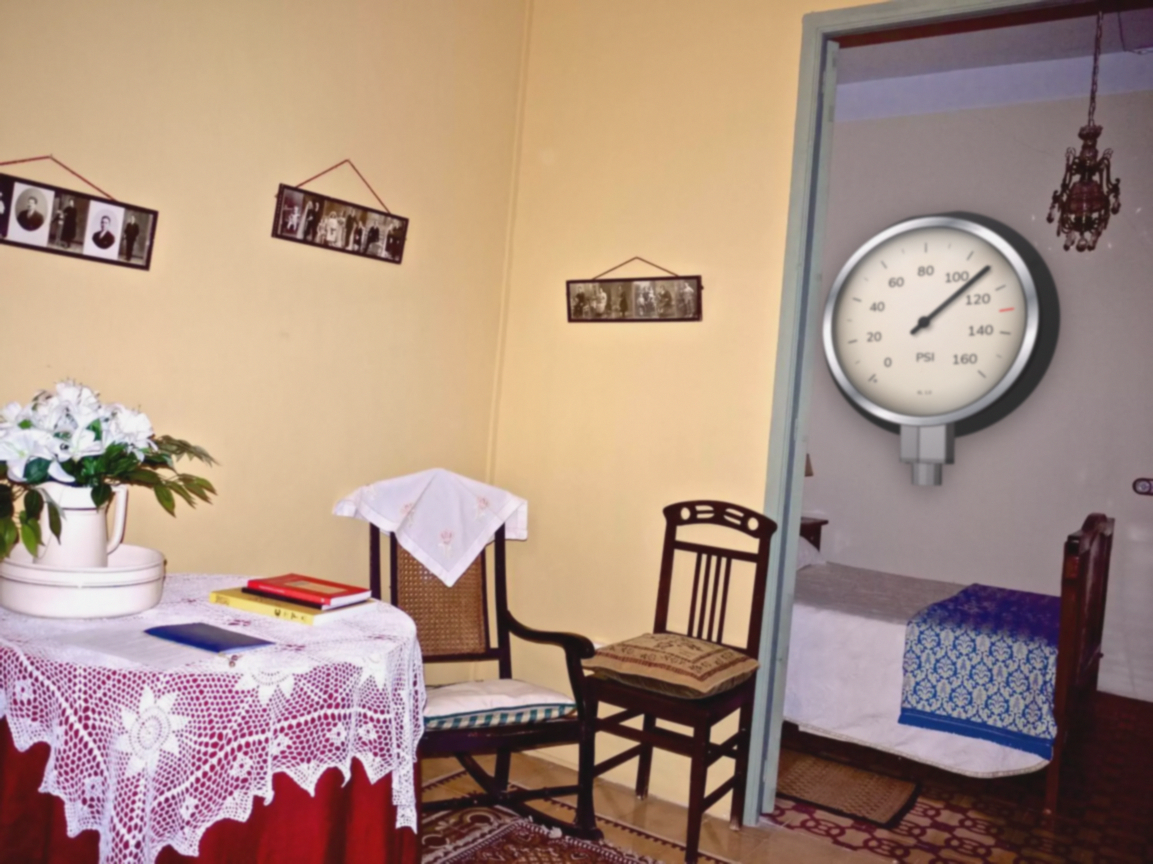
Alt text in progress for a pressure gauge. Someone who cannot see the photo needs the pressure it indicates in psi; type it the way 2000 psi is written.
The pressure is 110 psi
